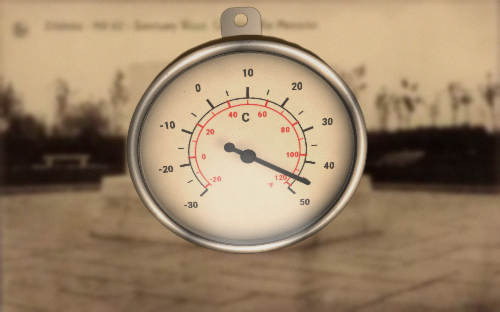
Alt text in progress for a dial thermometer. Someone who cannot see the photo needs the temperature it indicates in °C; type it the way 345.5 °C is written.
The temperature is 45 °C
